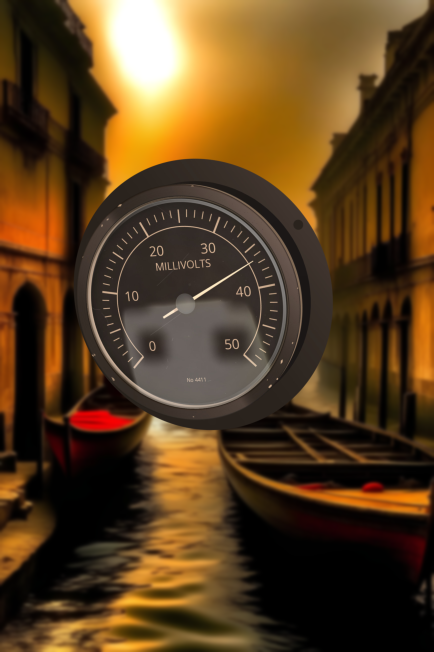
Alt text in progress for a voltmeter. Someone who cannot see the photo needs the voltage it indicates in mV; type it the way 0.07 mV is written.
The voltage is 36.5 mV
